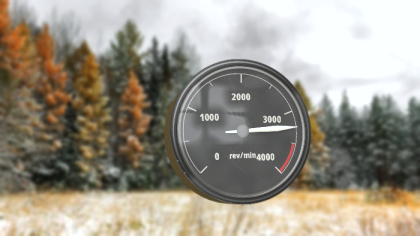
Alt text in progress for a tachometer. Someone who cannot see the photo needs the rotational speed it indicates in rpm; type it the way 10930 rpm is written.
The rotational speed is 3250 rpm
